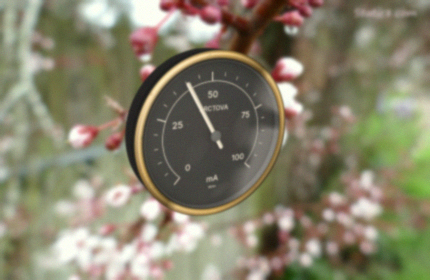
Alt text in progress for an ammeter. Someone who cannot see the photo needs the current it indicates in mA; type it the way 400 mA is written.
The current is 40 mA
